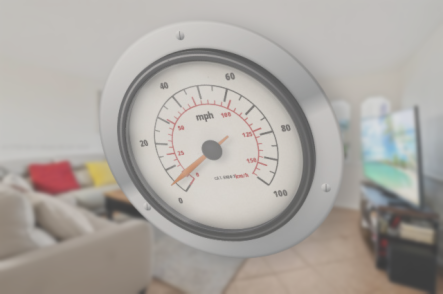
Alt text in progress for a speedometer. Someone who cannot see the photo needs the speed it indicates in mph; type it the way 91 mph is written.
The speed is 5 mph
